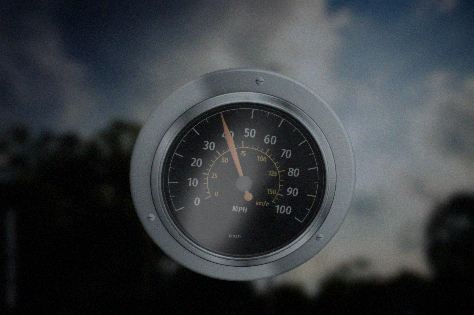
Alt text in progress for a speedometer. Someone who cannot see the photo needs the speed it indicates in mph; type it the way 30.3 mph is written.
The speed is 40 mph
